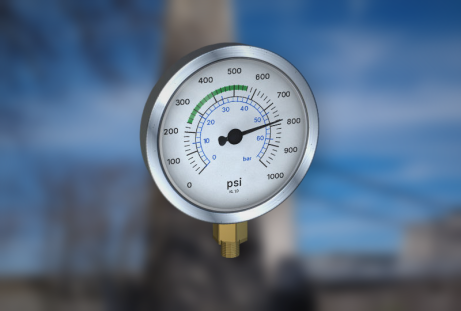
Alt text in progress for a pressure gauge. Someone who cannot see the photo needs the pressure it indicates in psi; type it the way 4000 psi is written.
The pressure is 780 psi
